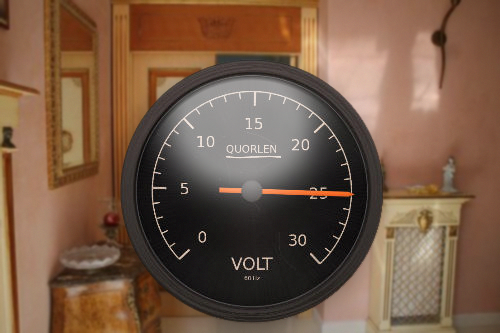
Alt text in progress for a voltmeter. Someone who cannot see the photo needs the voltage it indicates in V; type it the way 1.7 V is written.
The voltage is 25 V
